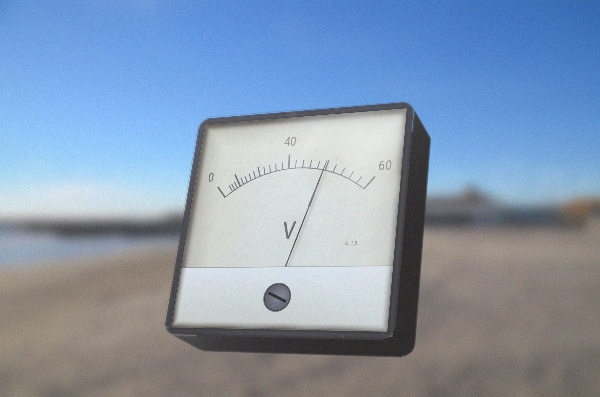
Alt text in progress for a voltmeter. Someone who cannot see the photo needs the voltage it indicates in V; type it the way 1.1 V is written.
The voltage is 50 V
